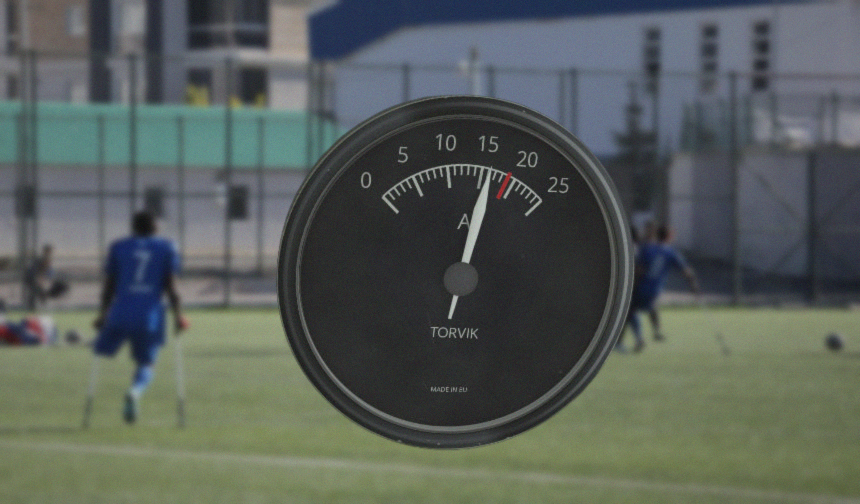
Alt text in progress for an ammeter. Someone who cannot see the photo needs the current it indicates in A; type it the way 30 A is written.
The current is 16 A
